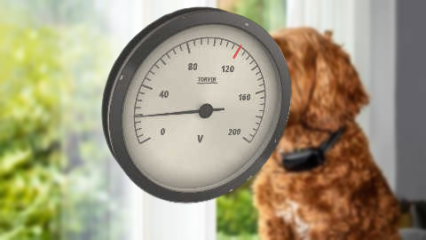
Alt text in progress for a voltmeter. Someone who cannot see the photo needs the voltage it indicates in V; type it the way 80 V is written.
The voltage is 20 V
